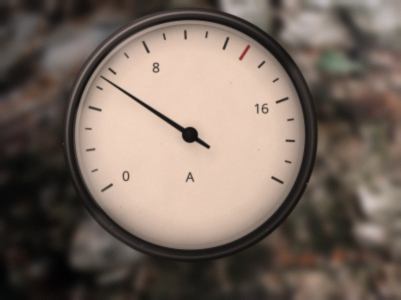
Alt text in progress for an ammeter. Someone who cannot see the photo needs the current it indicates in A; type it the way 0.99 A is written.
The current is 5.5 A
